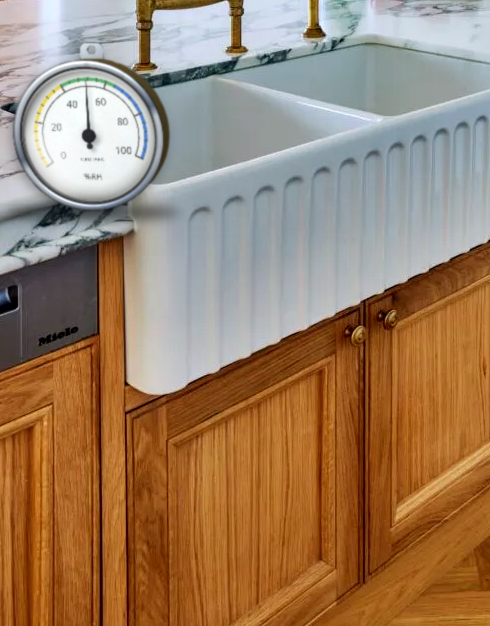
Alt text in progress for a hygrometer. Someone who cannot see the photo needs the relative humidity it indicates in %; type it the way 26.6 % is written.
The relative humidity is 52 %
